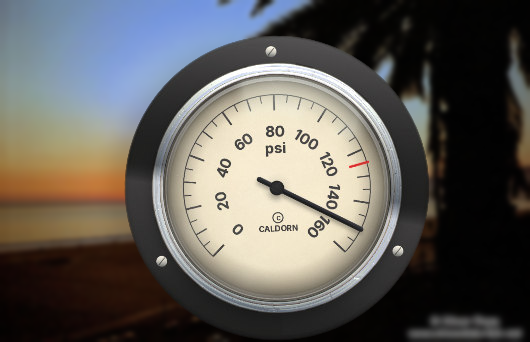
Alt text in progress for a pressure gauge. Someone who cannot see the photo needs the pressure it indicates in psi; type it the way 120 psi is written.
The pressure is 150 psi
